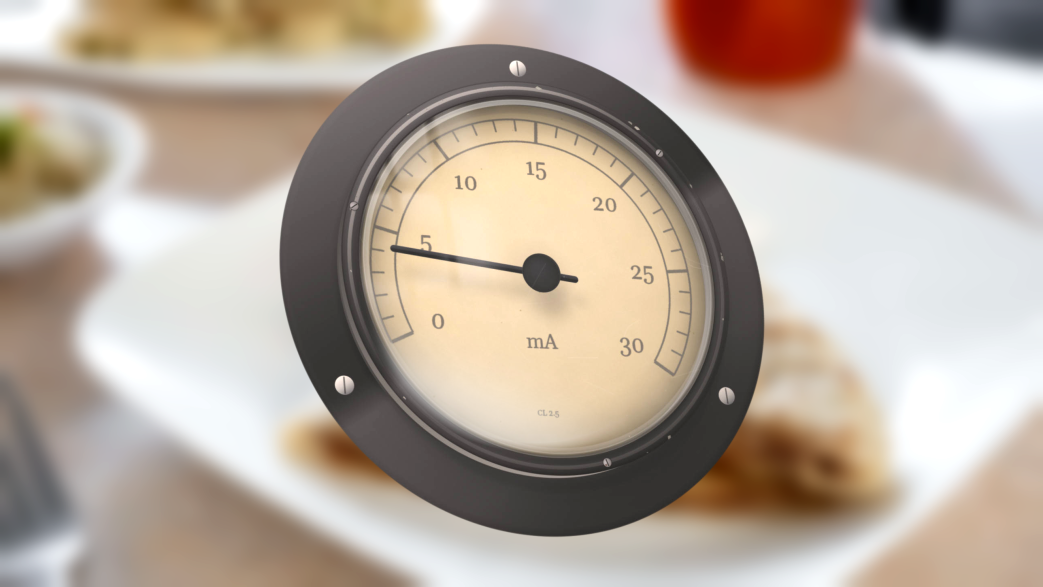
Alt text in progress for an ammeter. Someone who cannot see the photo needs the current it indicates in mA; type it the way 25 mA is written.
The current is 4 mA
